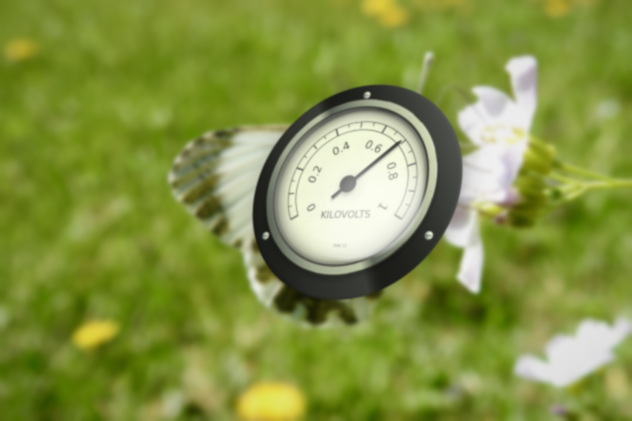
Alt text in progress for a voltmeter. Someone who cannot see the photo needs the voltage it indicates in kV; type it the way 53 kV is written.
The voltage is 0.7 kV
